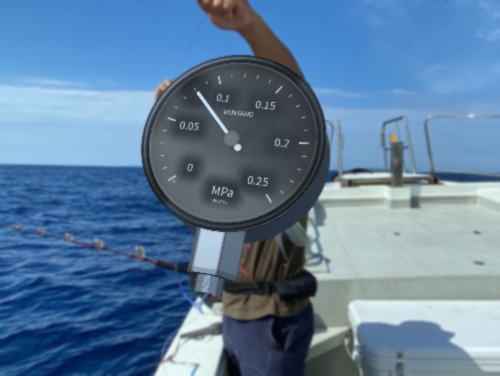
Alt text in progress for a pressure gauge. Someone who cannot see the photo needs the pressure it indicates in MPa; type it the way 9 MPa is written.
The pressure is 0.08 MPa
